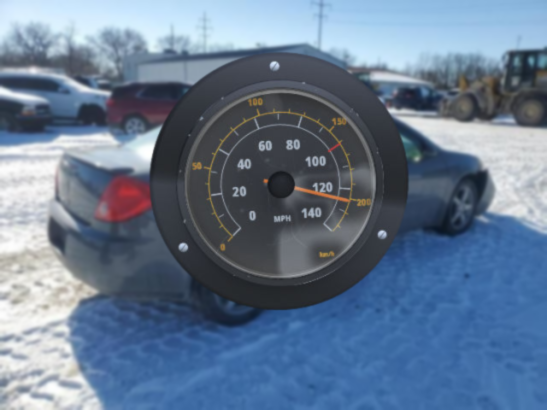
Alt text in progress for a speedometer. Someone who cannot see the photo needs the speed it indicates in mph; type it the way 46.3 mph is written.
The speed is 125 mph
